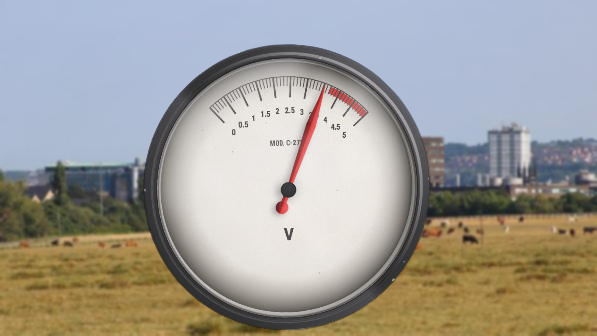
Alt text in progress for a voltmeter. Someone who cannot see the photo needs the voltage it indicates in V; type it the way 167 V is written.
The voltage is 3.5 V
